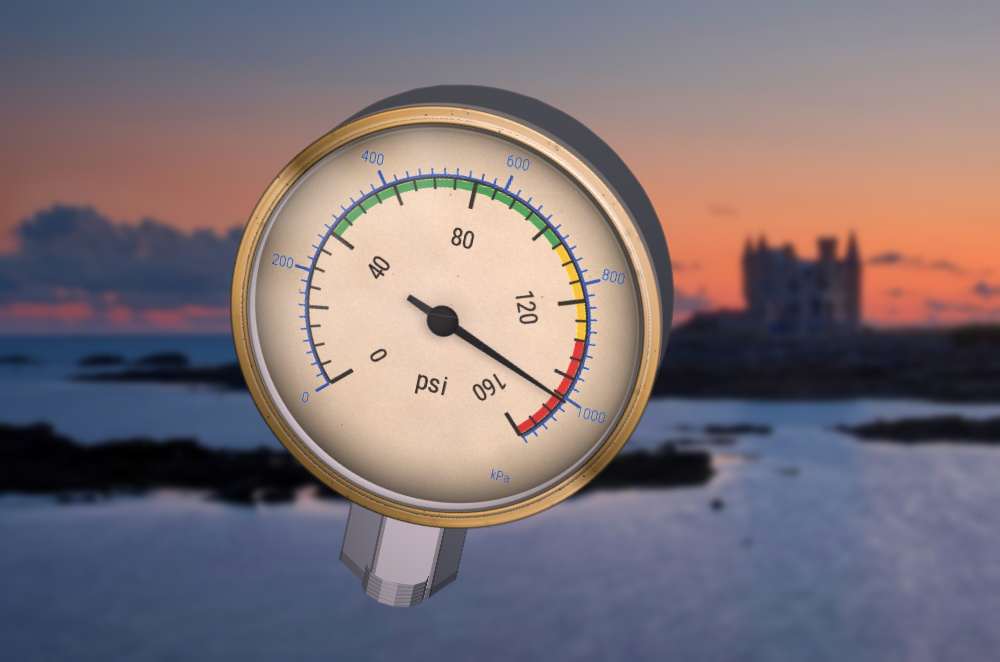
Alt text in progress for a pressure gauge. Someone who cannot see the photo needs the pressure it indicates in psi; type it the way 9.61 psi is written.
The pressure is 145 psi
